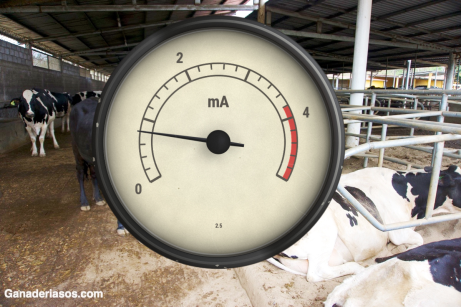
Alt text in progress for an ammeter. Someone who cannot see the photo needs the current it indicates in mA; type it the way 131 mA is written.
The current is 0.8 mA
